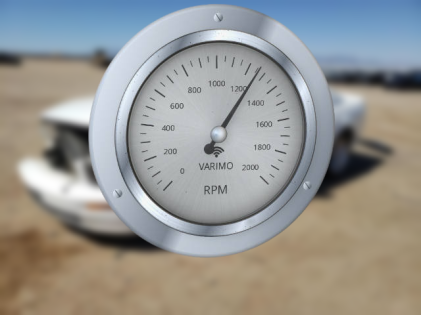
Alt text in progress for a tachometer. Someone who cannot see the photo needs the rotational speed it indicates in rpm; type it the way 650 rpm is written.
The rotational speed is 1250 rpm
